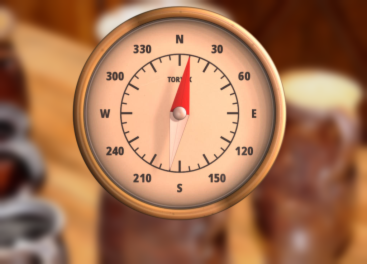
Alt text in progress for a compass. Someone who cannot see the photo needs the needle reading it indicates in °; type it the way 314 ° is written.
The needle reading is 10 °
